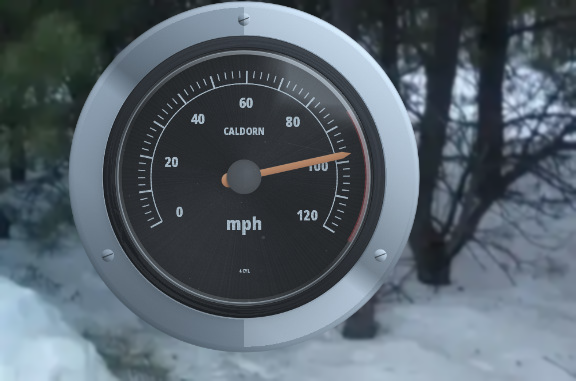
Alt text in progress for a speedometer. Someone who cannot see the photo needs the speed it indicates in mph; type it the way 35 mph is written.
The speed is 98 mph
